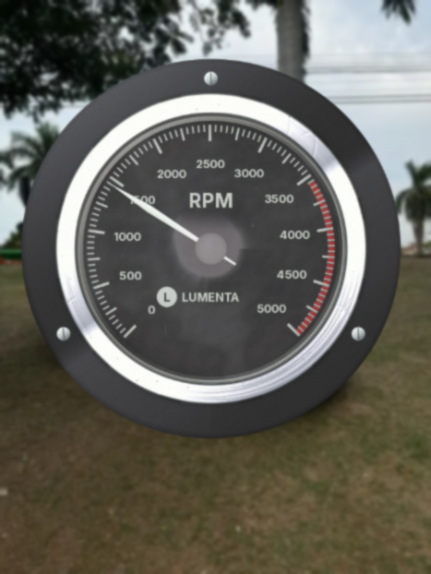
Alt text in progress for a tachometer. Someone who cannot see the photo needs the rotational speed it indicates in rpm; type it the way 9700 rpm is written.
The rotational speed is 1450 rpm
